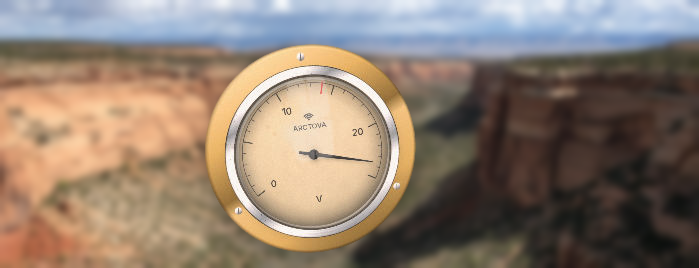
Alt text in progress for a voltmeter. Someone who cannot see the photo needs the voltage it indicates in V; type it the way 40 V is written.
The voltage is 23.5 V
